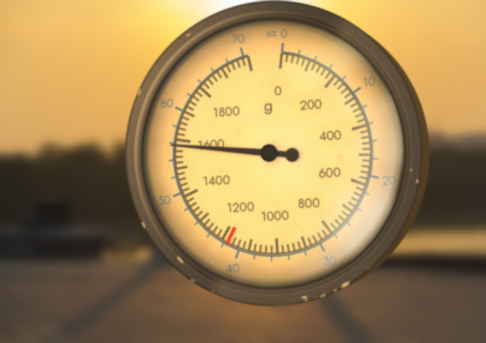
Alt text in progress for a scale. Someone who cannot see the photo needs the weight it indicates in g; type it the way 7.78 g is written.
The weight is 1580 g
